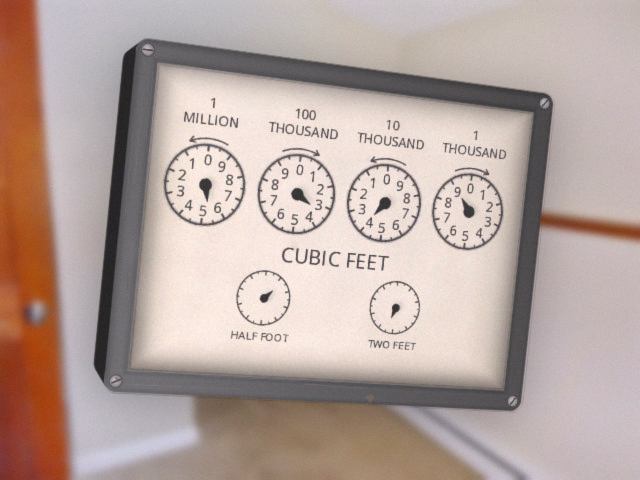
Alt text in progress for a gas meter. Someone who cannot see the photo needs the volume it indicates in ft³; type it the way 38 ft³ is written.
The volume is 533900 ft³
